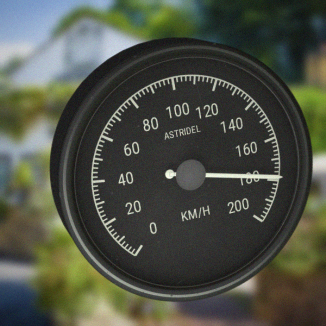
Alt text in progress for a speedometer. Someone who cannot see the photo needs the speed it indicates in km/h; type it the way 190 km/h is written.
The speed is 178 km/h
